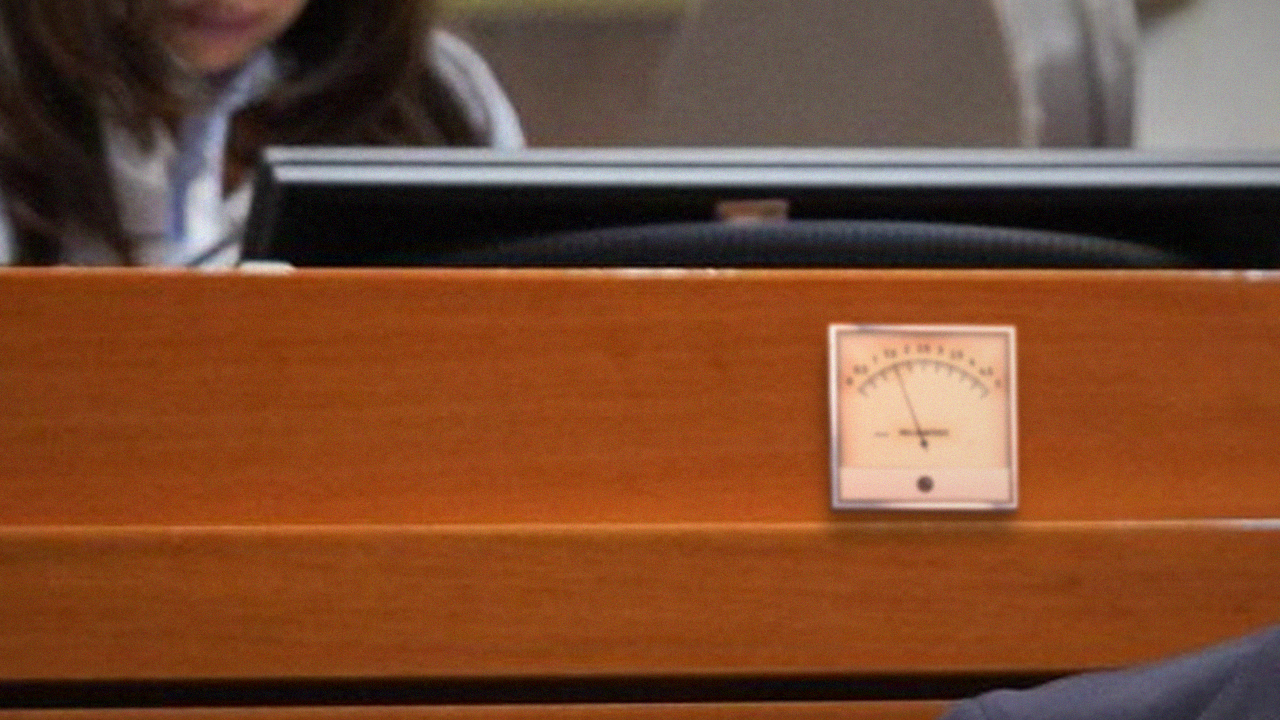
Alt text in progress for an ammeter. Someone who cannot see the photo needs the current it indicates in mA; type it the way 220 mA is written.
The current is 1.5 mA
